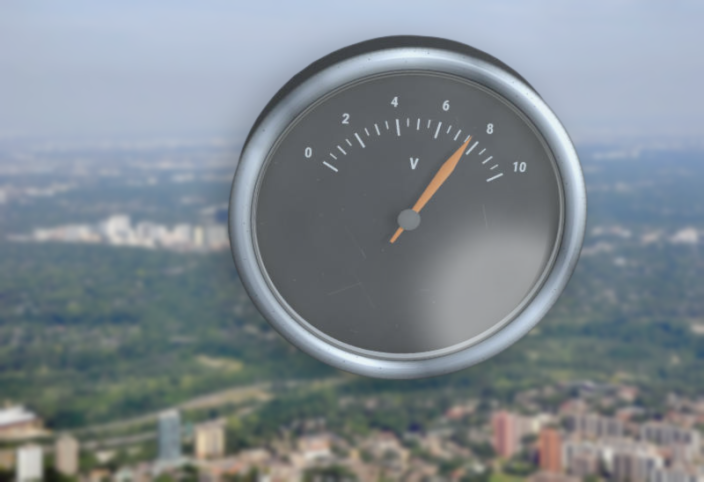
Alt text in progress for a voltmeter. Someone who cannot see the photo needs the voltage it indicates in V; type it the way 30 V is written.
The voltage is 7.5 V
